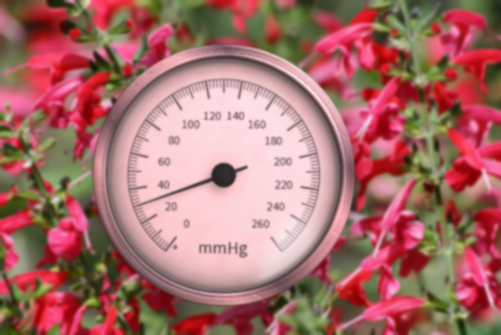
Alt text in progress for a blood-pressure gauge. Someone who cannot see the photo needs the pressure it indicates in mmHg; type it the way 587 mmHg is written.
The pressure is 30 mmHg
